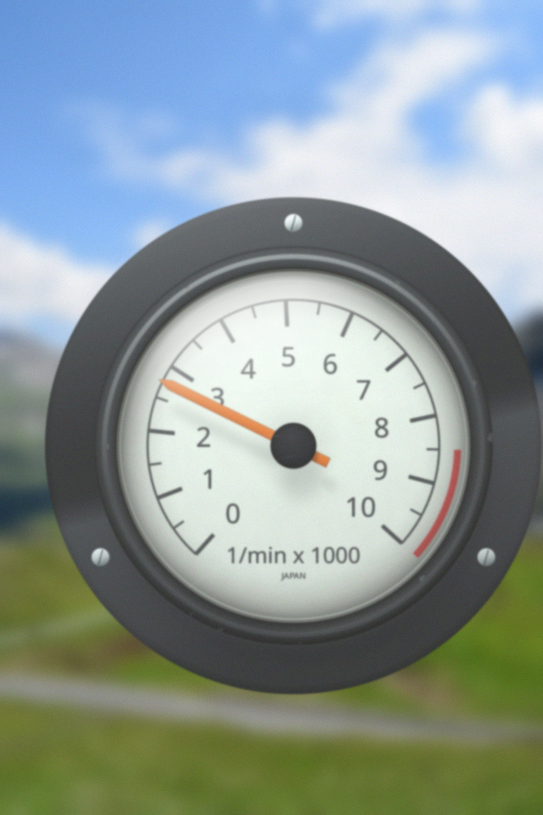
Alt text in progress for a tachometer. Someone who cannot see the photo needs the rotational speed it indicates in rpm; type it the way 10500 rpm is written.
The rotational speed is 2750 rpm
